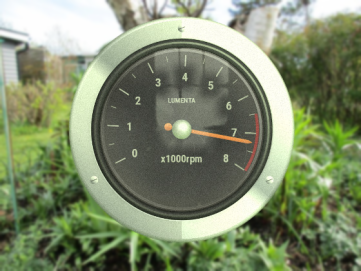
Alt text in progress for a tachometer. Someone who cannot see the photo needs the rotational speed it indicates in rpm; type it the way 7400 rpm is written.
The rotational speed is 7250 rpm
